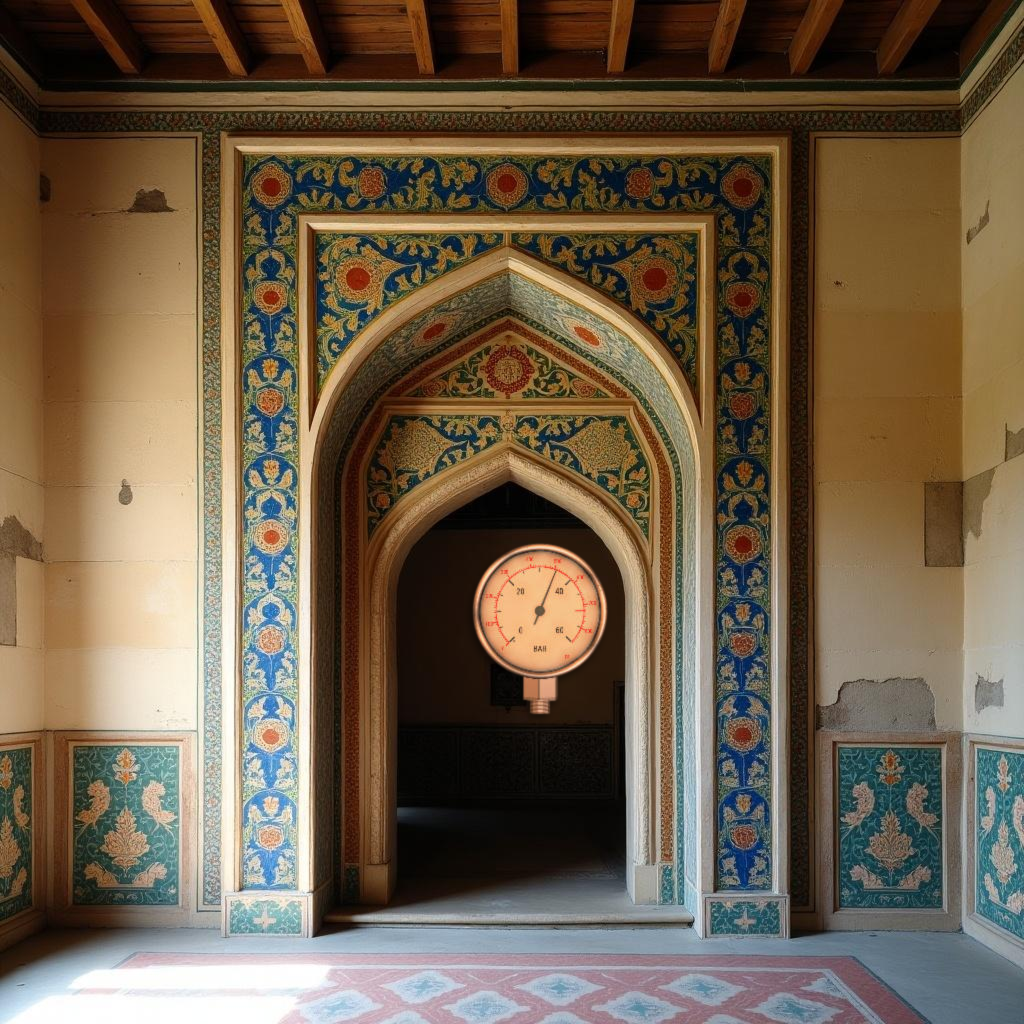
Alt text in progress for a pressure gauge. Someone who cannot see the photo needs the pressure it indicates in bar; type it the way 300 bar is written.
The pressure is 35 bar
